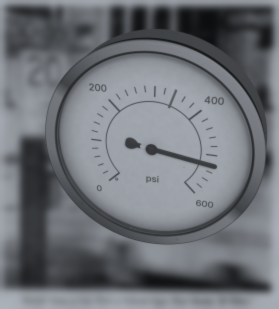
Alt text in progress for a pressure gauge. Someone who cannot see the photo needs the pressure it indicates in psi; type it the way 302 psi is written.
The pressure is 520 psi
